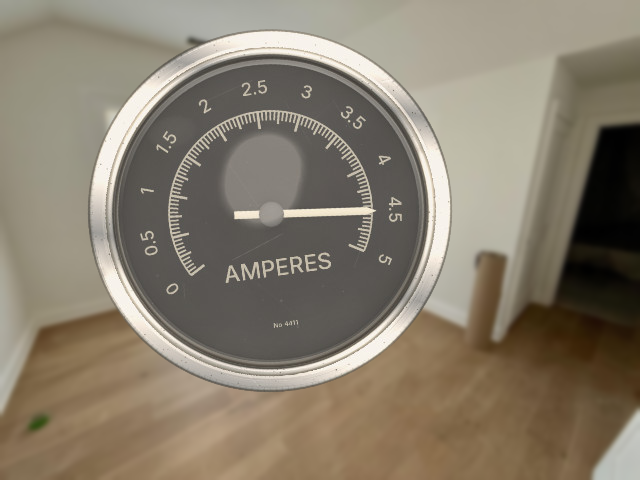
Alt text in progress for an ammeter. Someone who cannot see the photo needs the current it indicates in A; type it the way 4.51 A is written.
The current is 4.5 A
